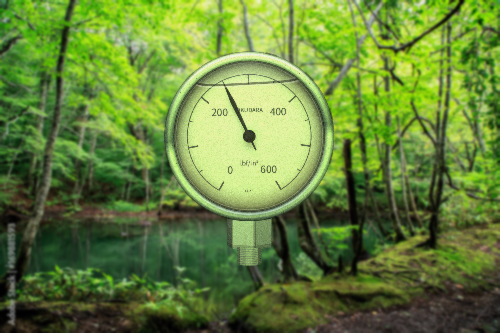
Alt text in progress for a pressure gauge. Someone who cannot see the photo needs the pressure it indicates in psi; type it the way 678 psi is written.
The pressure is 250 psi
